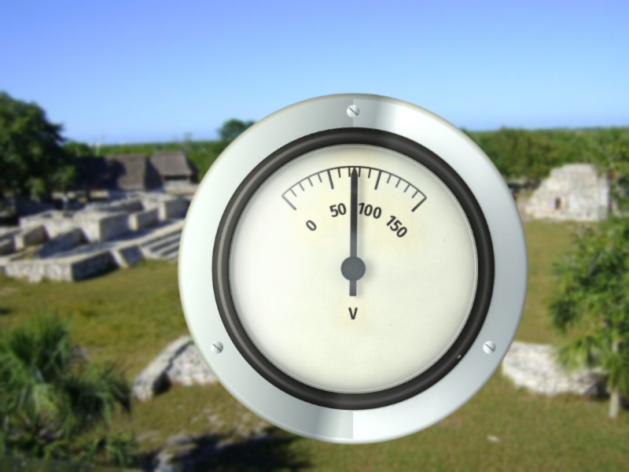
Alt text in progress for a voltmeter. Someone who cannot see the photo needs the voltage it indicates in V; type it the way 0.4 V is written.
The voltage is 75 V
